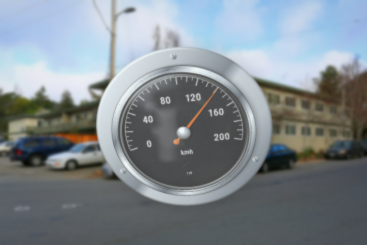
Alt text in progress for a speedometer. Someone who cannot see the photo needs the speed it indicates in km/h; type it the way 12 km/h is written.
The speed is 140 km/h
